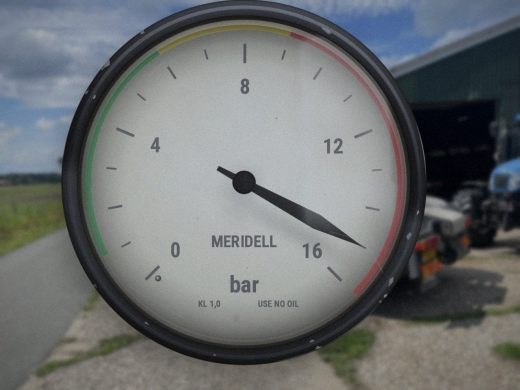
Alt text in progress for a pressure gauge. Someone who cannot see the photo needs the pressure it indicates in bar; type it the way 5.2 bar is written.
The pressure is 15 bar
